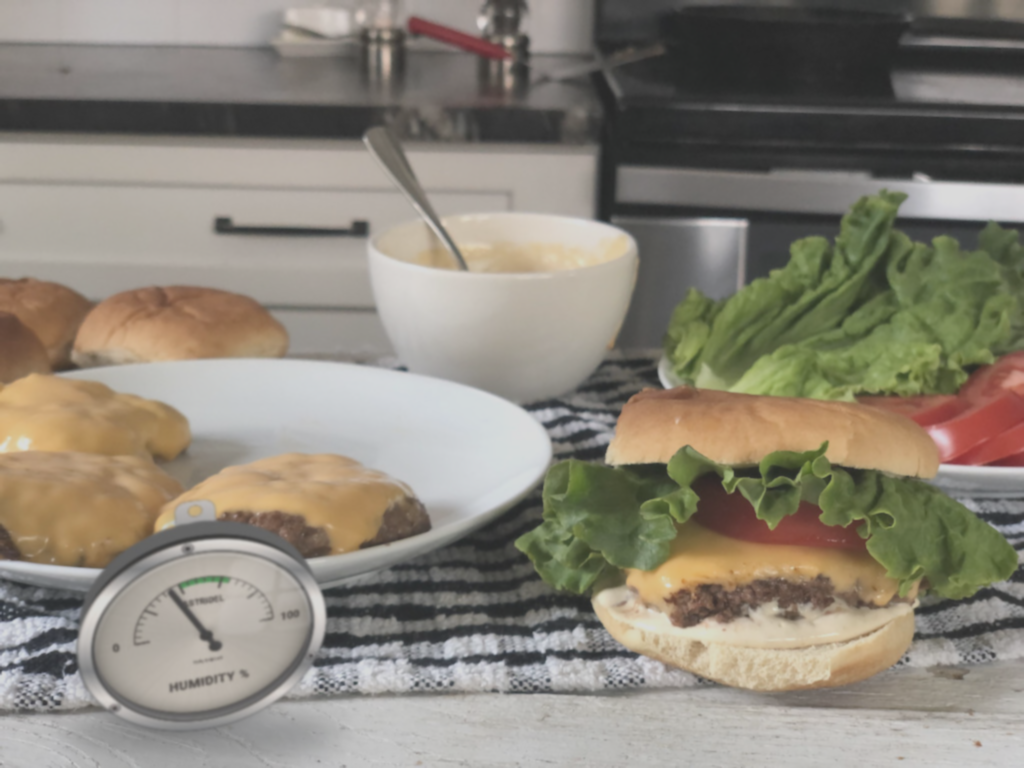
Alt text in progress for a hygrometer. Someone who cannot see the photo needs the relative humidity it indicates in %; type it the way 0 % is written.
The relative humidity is 36 %
